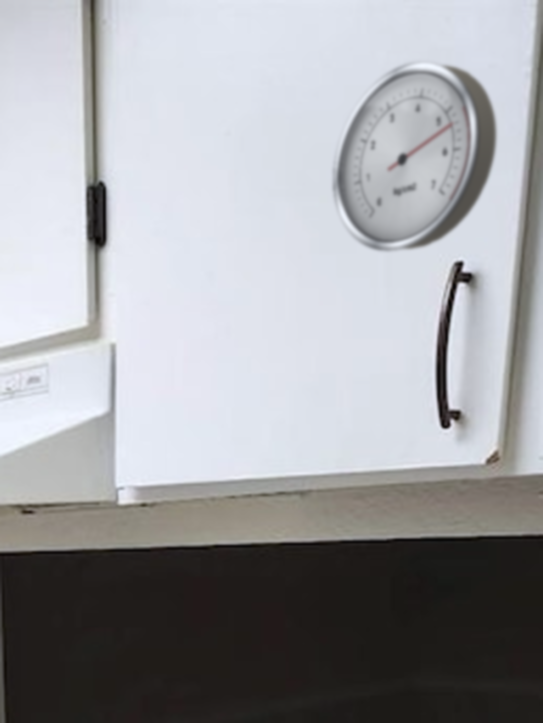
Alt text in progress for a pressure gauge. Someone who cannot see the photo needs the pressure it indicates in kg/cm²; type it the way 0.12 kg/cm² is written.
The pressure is 5.4 kg/cm²
